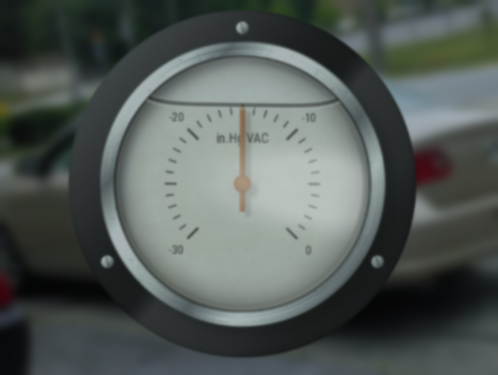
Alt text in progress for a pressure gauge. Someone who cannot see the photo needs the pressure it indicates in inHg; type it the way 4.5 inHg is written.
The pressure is -15 inHg
